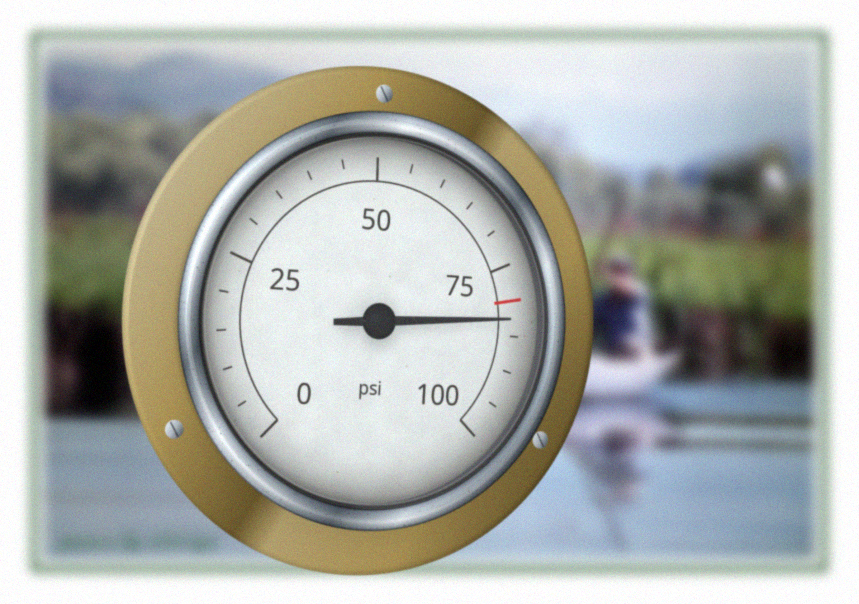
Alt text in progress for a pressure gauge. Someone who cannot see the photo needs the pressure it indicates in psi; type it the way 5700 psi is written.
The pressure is 82.5 psi
